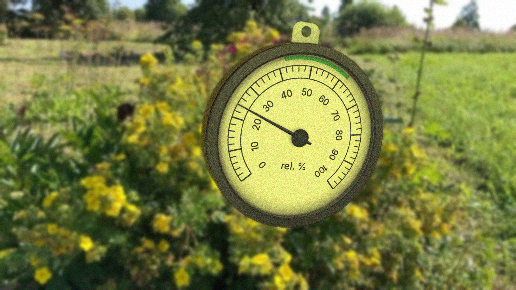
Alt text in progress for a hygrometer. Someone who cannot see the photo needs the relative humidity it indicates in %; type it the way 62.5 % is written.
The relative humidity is 24 %
